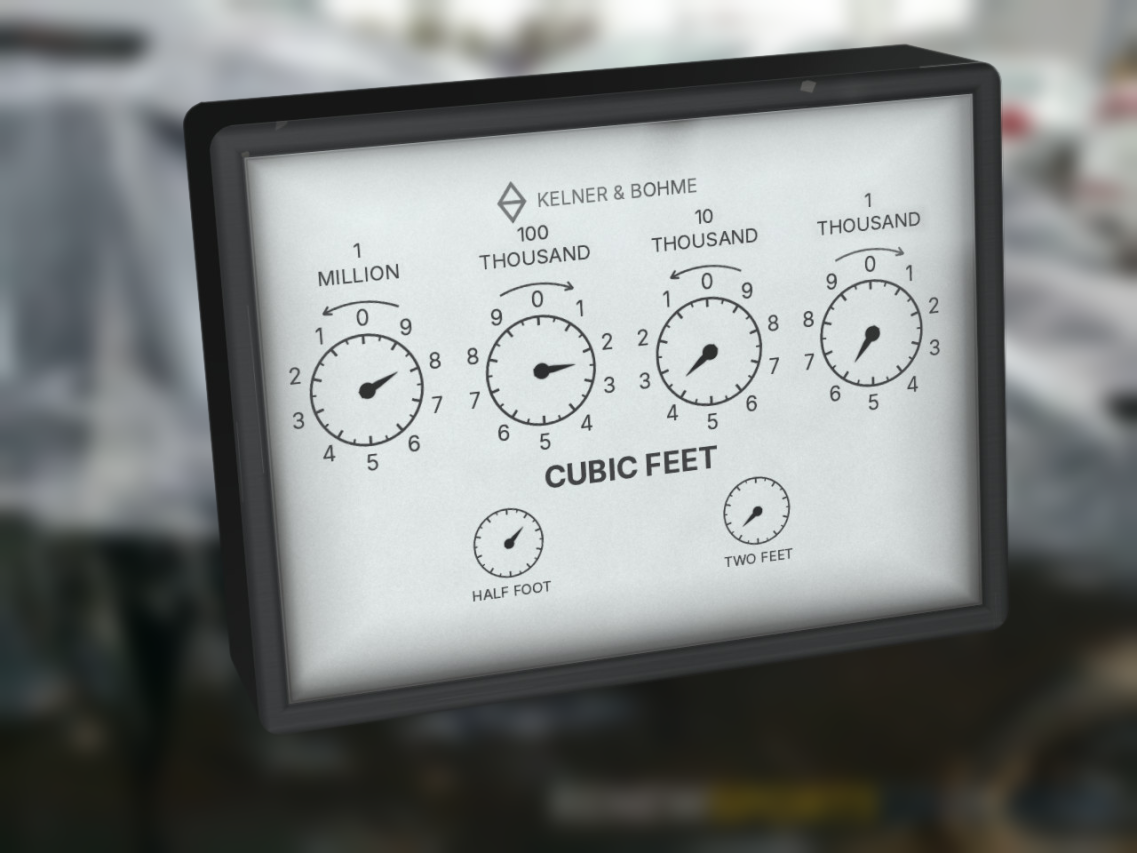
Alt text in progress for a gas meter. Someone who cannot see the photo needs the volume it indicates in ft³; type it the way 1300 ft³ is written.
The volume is 823600 ft³
